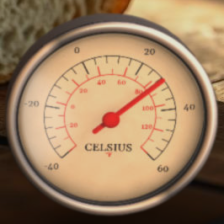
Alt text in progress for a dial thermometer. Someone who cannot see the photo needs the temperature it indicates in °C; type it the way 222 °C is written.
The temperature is 28 °C
